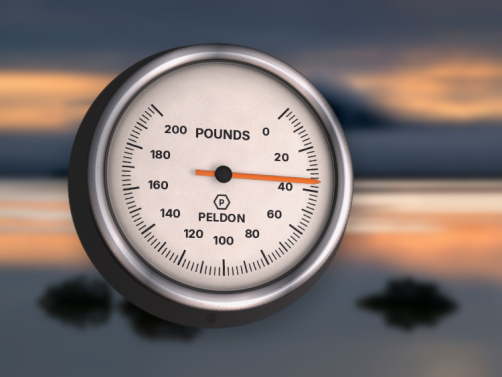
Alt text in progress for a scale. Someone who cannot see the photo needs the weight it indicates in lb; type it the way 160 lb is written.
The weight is 36 lb
